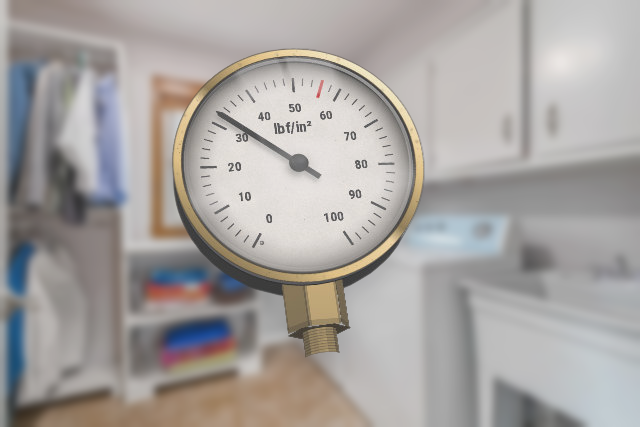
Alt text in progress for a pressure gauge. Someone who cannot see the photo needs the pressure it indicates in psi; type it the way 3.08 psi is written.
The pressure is 32 psi
